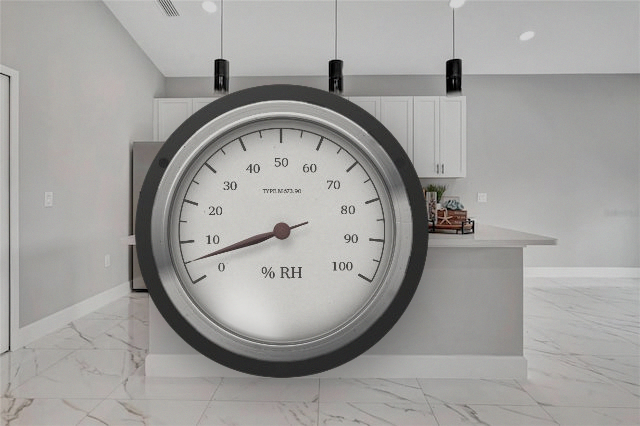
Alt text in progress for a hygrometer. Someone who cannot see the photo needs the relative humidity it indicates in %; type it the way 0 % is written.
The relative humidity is 5 %
